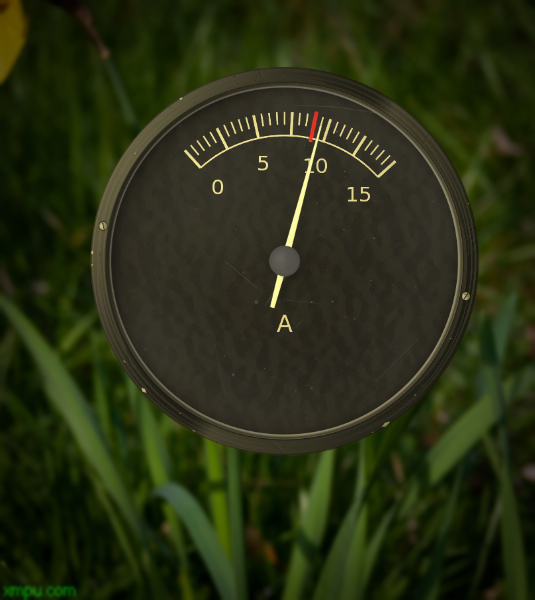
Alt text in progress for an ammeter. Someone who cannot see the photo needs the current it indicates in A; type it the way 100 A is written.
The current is 9.5 A
